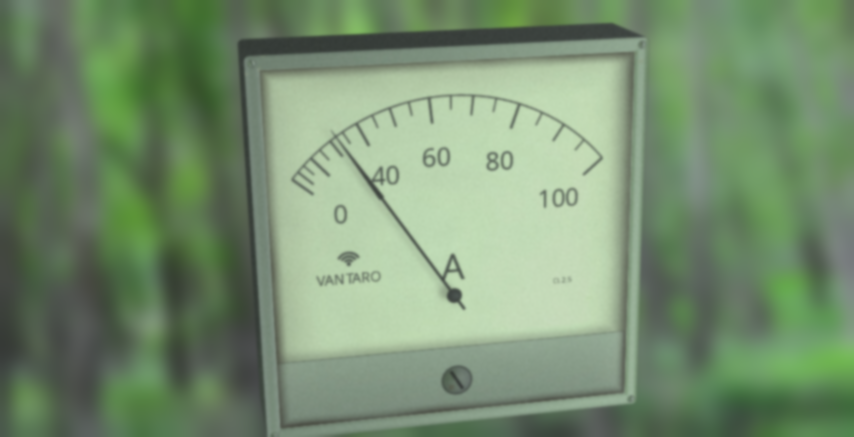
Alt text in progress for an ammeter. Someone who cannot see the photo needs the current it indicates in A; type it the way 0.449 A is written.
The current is 32.5 A
